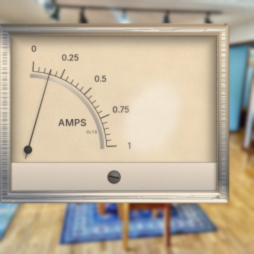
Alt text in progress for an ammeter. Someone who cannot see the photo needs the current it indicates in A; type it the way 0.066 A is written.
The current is 0.15 A
